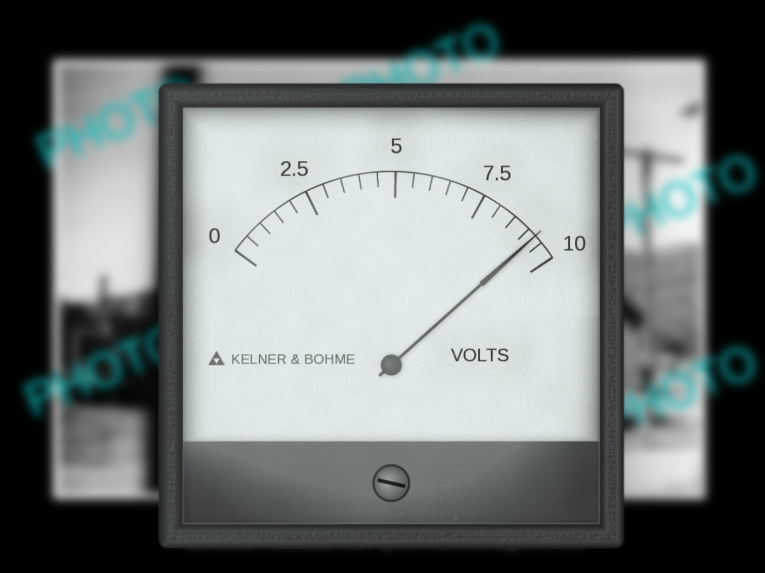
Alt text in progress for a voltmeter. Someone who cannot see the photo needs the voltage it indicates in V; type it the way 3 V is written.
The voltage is 9.25 V
